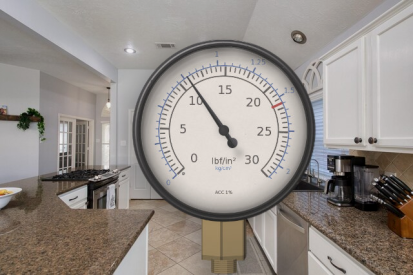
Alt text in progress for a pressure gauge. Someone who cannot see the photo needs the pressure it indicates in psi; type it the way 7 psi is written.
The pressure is 11 psi
